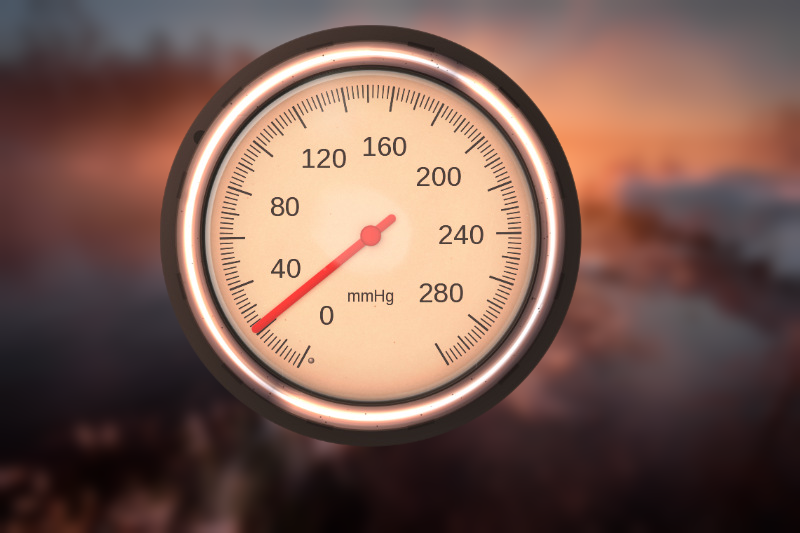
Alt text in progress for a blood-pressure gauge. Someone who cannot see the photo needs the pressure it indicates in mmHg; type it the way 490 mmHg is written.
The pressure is 22 mmHg
